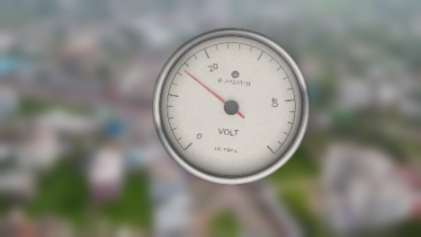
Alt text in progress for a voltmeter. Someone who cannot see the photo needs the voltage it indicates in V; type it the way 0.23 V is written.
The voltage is 15 V
